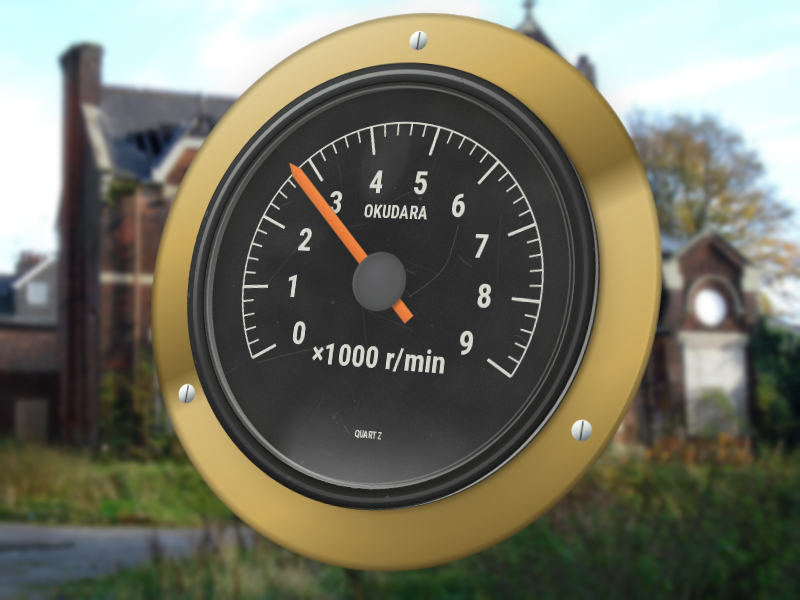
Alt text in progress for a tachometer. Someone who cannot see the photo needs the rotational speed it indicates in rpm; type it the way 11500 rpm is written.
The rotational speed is 2800 rpm
